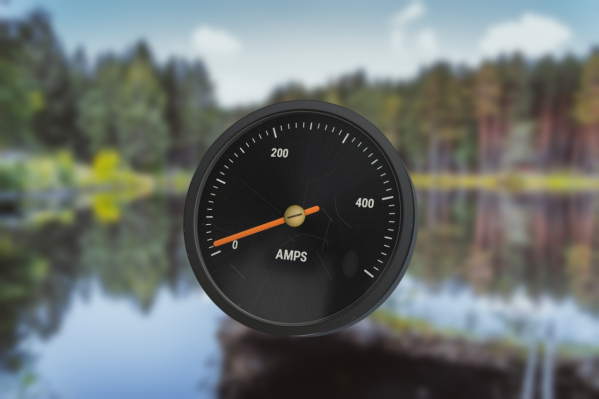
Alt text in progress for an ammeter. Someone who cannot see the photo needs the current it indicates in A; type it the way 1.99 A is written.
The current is 10 A
